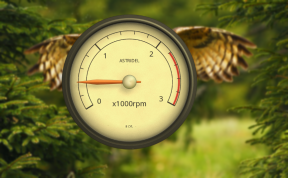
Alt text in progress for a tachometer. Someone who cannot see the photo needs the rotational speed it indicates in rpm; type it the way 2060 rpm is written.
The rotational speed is 400 rpm
